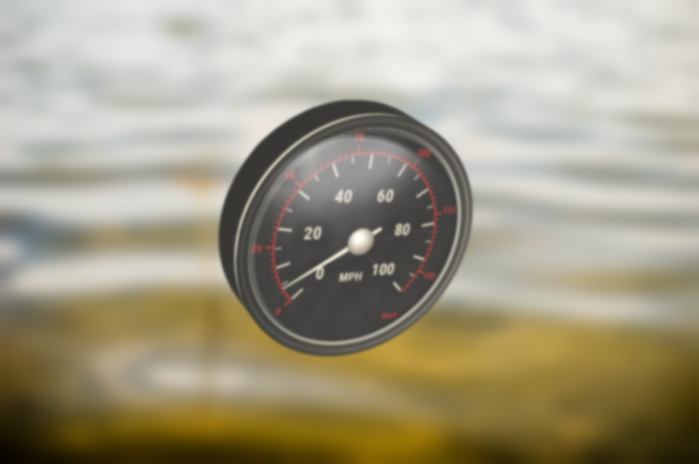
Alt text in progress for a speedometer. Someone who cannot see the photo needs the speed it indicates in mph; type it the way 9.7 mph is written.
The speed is 5 mph
